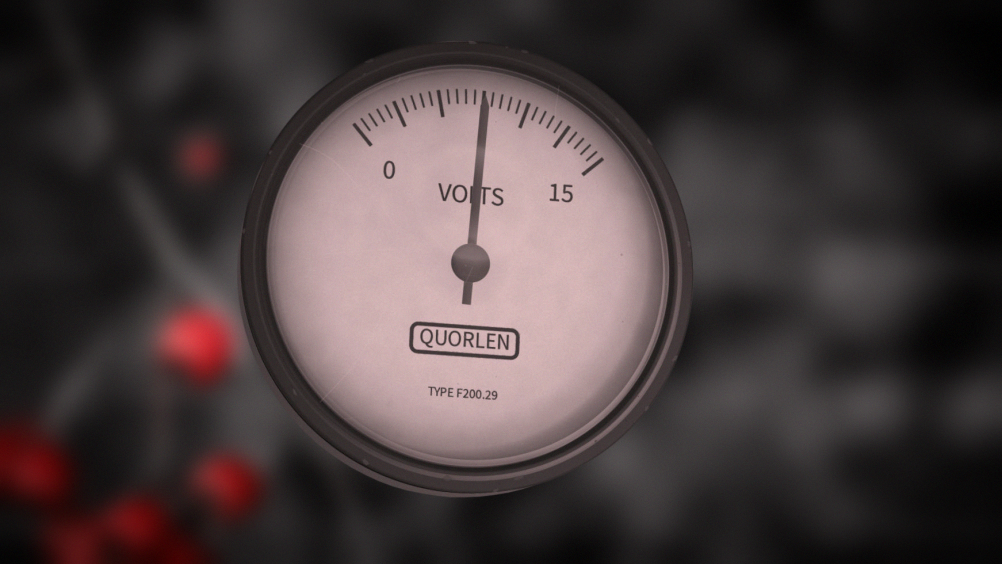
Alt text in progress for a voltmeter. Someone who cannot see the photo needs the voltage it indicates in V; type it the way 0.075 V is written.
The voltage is 7.5 V
